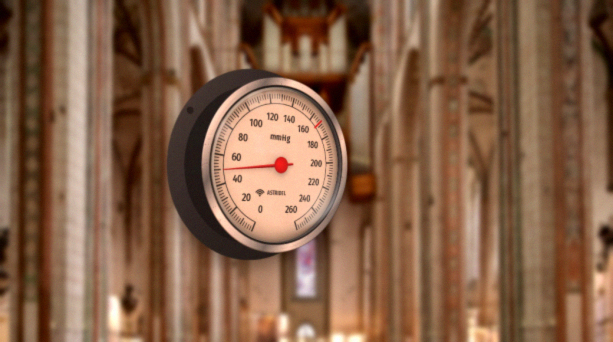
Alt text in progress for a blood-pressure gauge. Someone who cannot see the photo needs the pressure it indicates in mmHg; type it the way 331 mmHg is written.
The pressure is 50 mmHg
